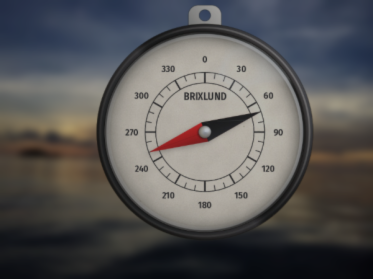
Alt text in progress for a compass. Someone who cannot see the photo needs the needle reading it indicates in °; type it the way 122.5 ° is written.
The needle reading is 250 °
